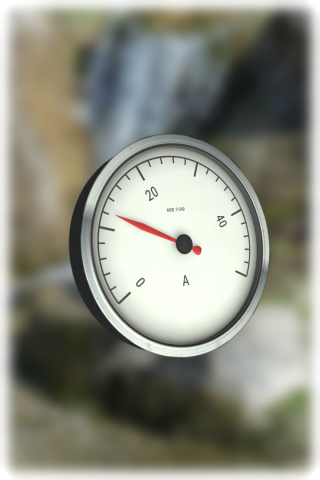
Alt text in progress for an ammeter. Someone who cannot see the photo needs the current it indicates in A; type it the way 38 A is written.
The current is 12 A
